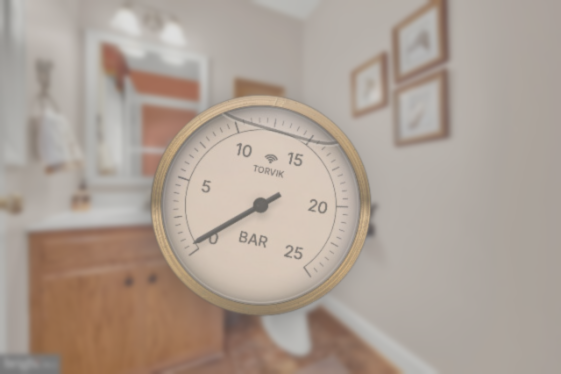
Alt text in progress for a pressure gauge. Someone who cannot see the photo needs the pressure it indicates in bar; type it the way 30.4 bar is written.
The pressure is 0.5 bar
